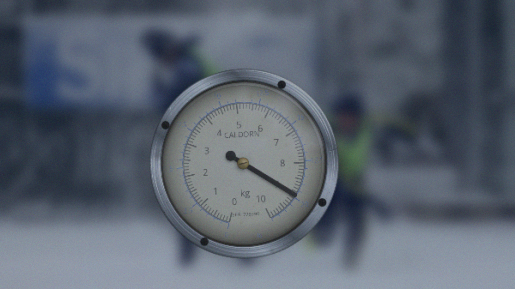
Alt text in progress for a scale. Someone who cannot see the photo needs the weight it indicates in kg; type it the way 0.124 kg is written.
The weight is 9 kg
